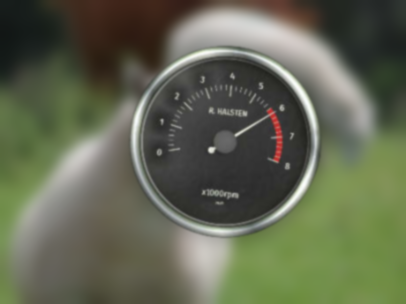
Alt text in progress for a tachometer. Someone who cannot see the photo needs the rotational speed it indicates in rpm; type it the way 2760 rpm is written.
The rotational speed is 6000 rpm
